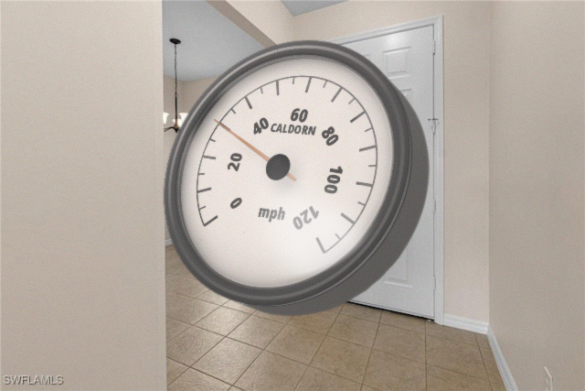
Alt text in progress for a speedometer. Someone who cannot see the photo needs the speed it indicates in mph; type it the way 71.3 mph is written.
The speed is 30 mph
